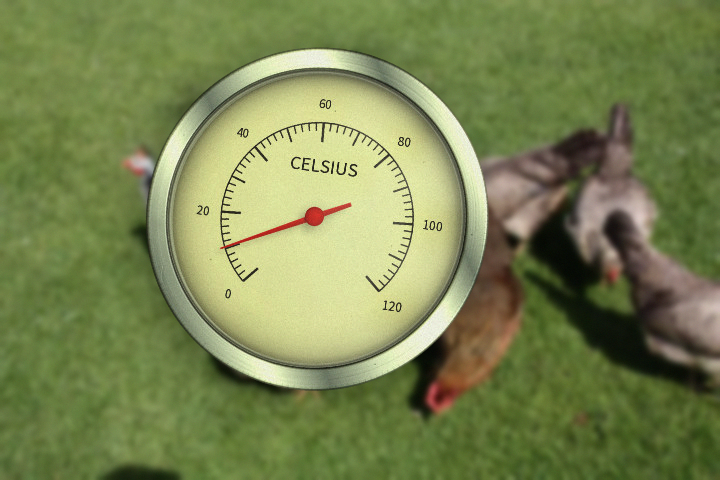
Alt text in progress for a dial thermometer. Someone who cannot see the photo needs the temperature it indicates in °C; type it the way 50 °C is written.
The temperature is 10 °C
